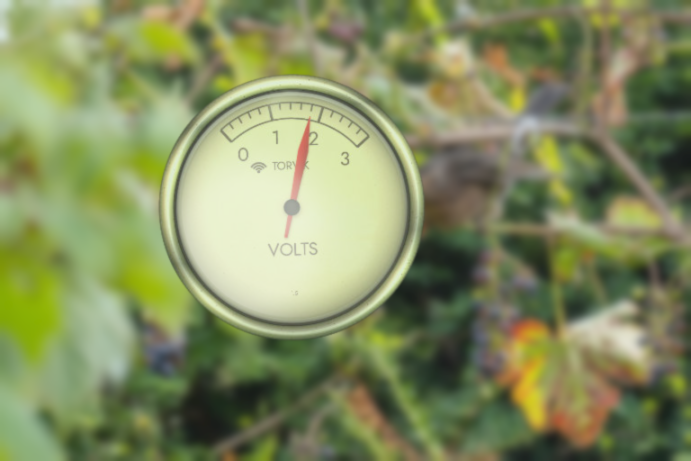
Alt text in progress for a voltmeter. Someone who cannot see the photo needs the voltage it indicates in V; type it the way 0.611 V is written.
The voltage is 1.8 V
